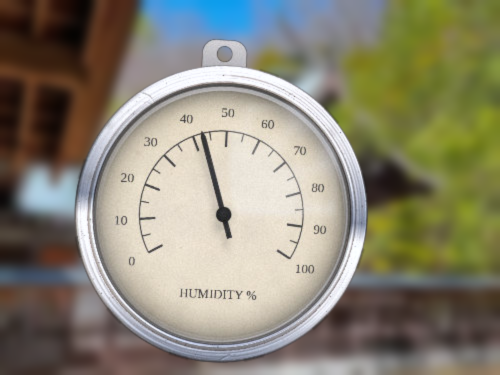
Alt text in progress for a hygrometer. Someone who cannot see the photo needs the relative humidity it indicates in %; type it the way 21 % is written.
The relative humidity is 42.5 %
